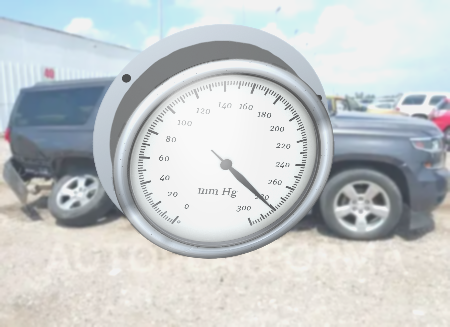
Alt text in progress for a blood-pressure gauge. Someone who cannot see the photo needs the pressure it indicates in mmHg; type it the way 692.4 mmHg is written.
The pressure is 280 mmHg
